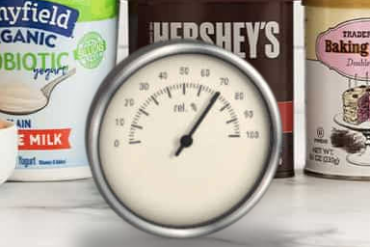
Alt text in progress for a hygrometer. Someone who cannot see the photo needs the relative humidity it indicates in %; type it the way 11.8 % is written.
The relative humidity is 70 %
